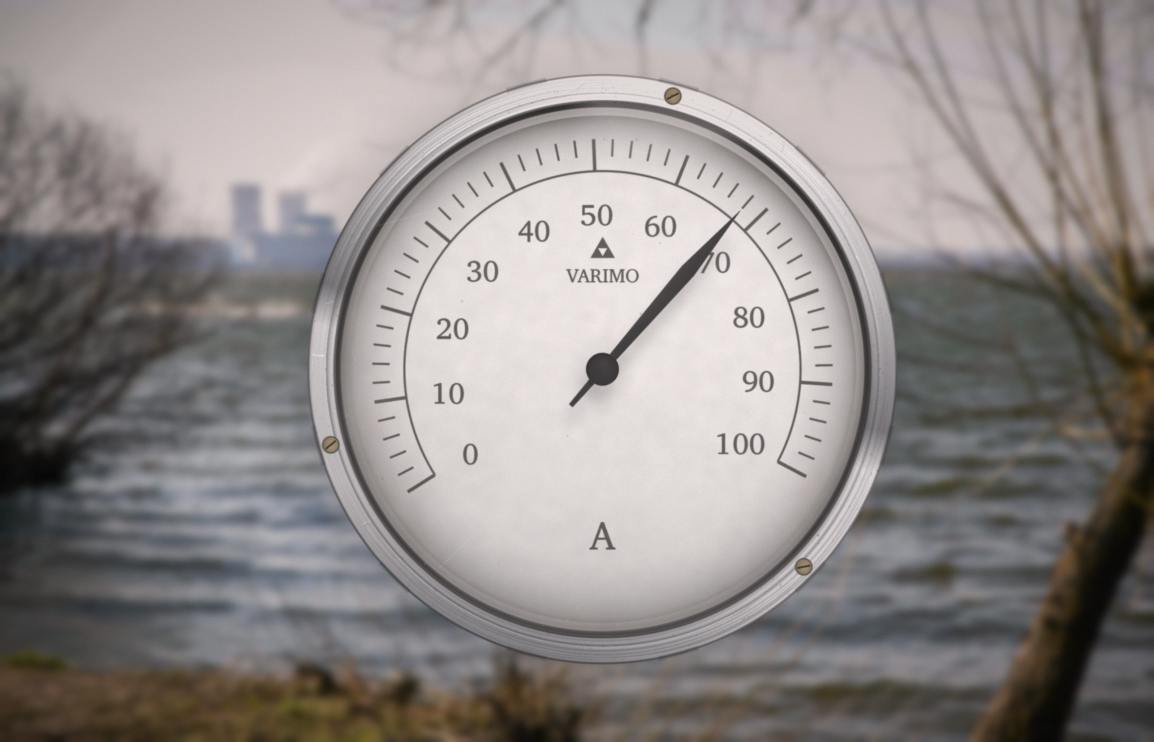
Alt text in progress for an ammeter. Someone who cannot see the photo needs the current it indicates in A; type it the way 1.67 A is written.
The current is 68 A
